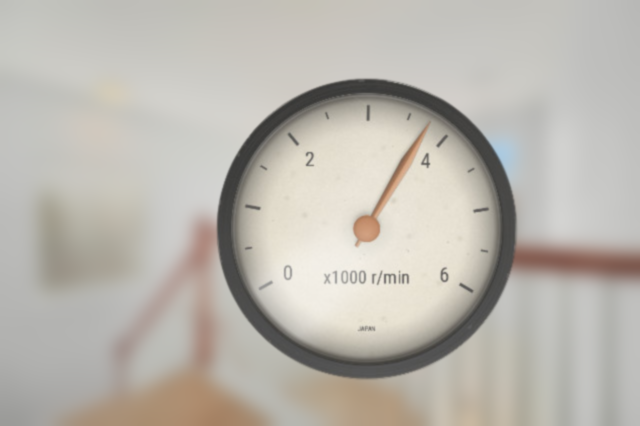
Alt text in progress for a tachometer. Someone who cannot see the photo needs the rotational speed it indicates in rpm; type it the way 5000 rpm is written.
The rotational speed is 3750 rpm
